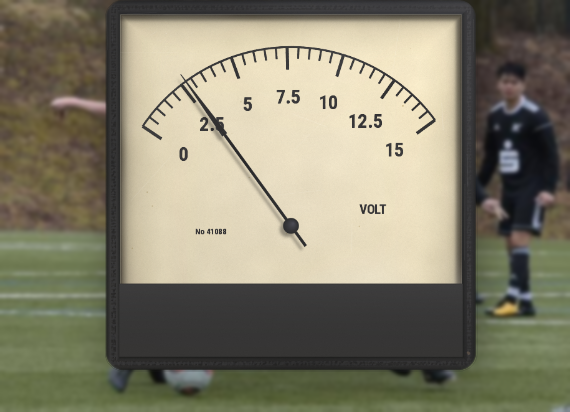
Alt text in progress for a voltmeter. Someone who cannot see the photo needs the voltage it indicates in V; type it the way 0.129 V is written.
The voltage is 2.75 V
